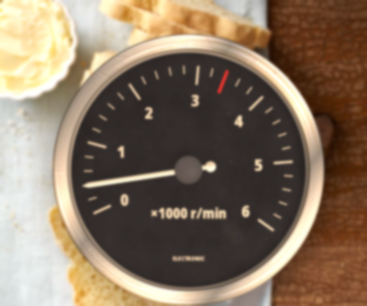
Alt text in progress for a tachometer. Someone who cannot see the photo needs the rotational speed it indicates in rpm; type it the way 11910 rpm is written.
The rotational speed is 400 rpm
